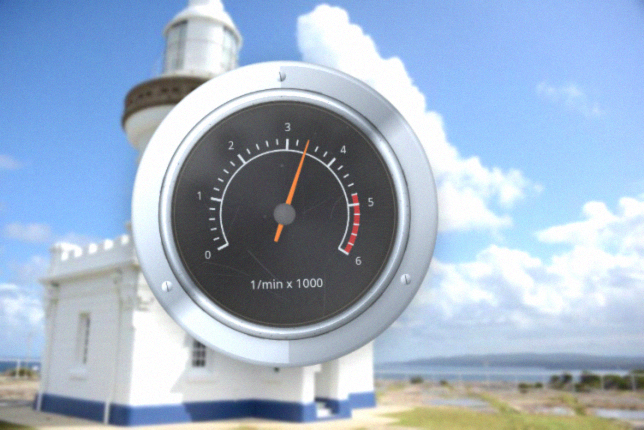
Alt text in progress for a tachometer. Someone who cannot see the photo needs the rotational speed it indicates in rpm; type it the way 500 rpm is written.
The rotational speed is 3400 rpm
